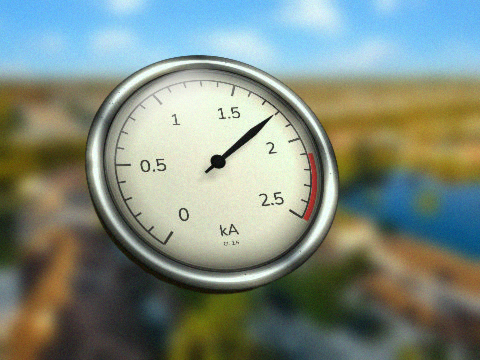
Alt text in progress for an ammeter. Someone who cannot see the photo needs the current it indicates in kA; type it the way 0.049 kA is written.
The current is 1.8 kA
